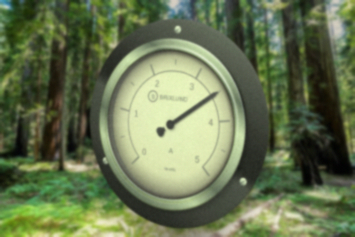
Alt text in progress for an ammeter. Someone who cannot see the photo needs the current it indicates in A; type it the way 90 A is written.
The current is 3.5 A
